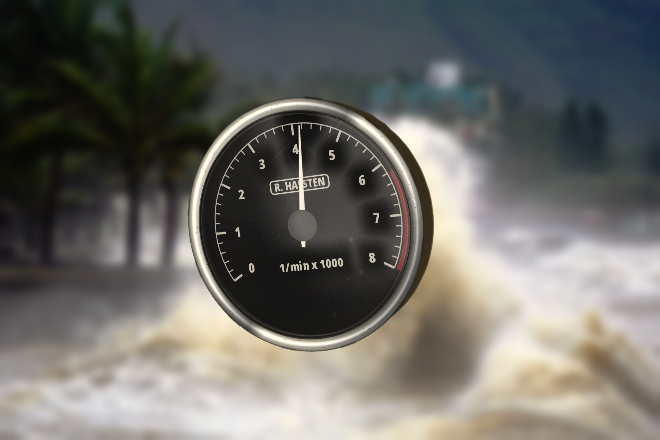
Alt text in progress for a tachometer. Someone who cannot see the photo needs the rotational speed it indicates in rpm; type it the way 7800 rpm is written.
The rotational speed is 4200 rpm
